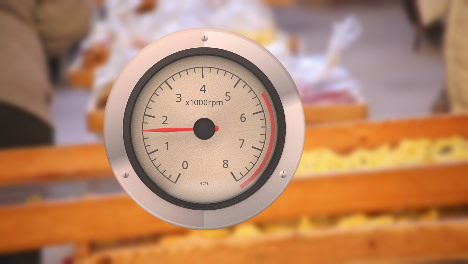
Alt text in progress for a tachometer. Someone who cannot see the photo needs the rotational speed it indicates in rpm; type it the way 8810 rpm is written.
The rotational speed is 1600 rpm
